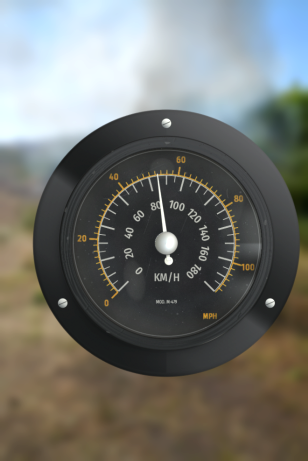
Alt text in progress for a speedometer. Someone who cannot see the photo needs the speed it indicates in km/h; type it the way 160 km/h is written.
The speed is 85 km/h
